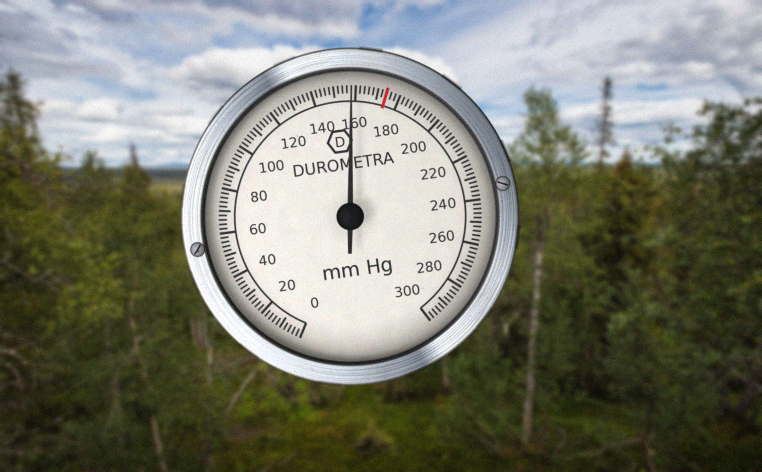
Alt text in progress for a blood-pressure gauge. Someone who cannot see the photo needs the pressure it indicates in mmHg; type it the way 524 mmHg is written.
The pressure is 158 mmHg
